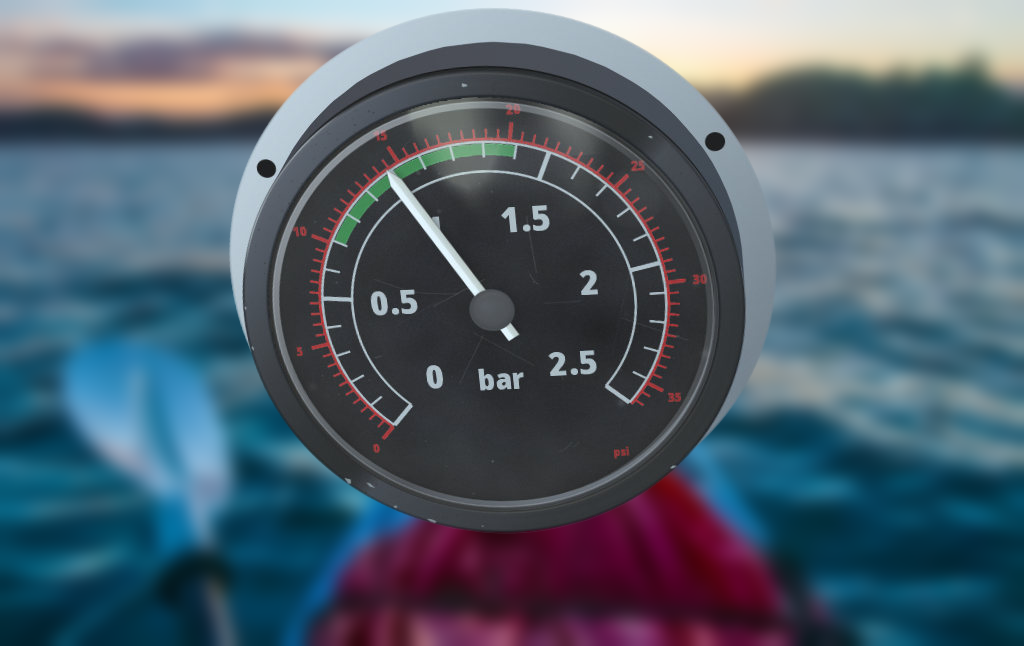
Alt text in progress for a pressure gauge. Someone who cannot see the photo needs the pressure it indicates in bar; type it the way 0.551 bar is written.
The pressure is 1 bar
